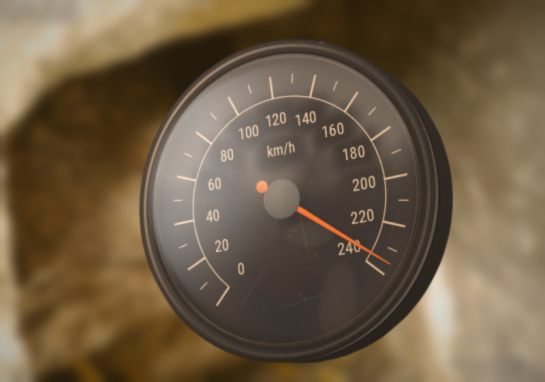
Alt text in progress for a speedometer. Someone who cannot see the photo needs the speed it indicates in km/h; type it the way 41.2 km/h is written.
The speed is 235 km/h
